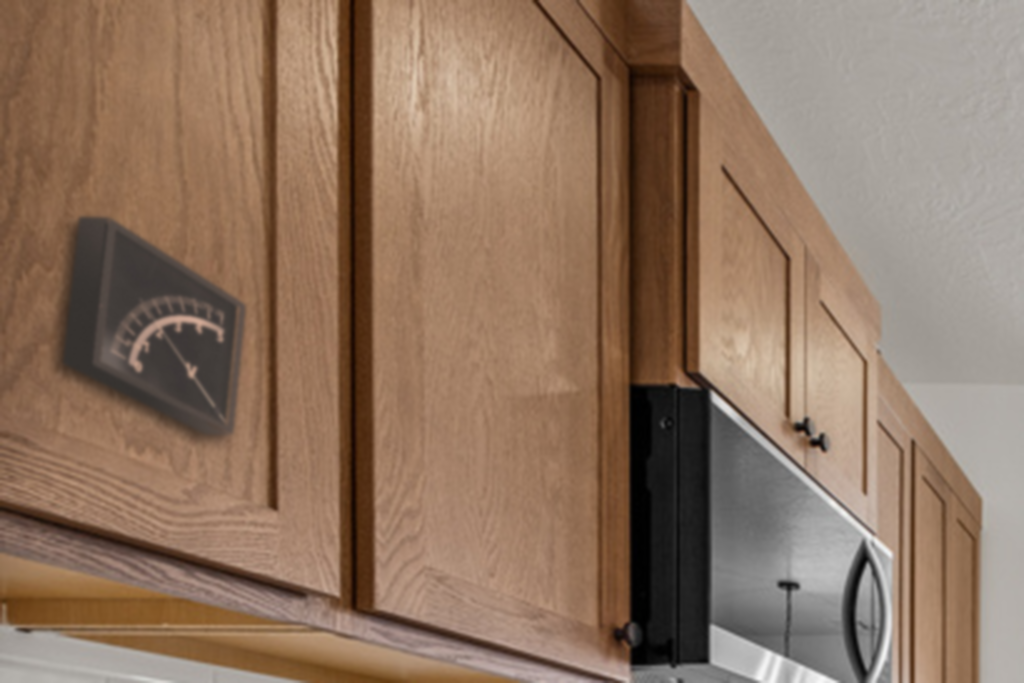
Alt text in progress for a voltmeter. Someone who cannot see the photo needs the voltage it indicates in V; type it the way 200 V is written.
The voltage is 2 V
